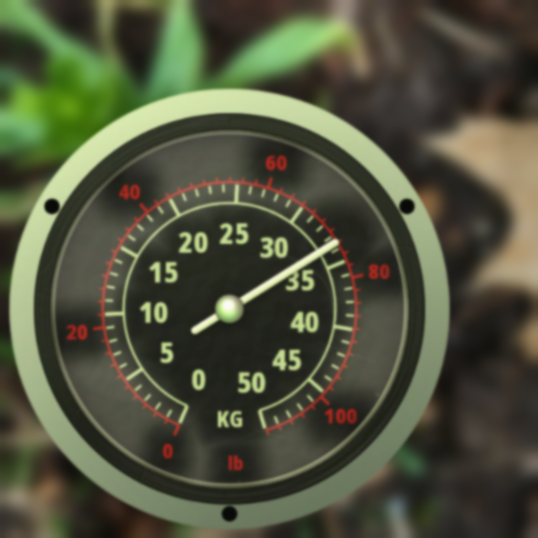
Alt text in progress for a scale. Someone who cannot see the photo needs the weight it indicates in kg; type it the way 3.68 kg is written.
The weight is 33.5 kg
